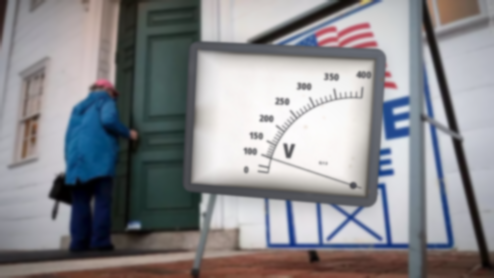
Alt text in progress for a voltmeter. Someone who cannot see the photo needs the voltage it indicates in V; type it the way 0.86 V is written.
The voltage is 100 V
